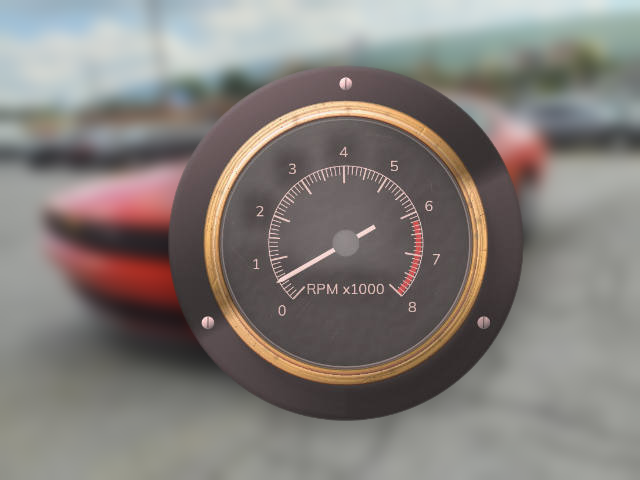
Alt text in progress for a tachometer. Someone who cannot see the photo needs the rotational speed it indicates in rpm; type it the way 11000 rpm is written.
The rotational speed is 500 rpm
